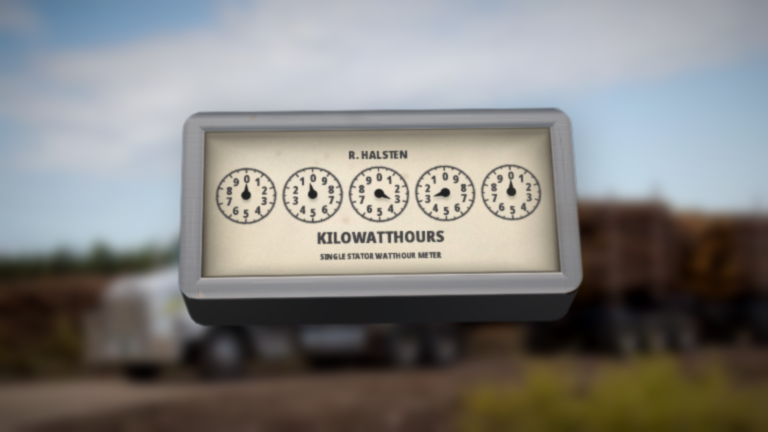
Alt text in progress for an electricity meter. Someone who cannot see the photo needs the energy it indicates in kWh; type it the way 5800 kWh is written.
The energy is 330 kWh
